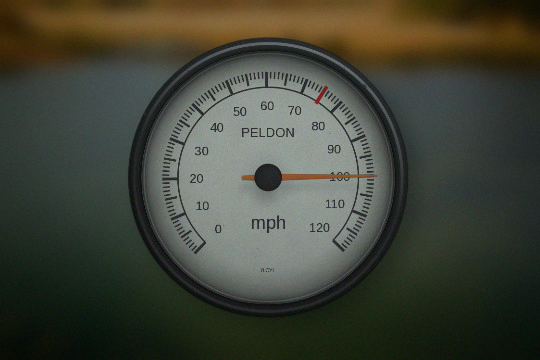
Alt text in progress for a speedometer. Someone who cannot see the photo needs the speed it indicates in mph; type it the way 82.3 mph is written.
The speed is 100 mph
